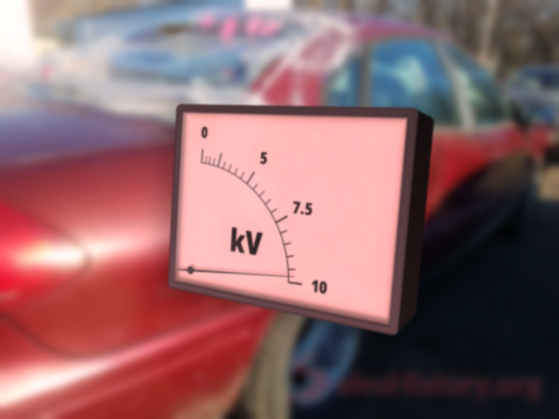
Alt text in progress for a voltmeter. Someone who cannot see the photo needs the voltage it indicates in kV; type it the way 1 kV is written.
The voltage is 9.75 kV
